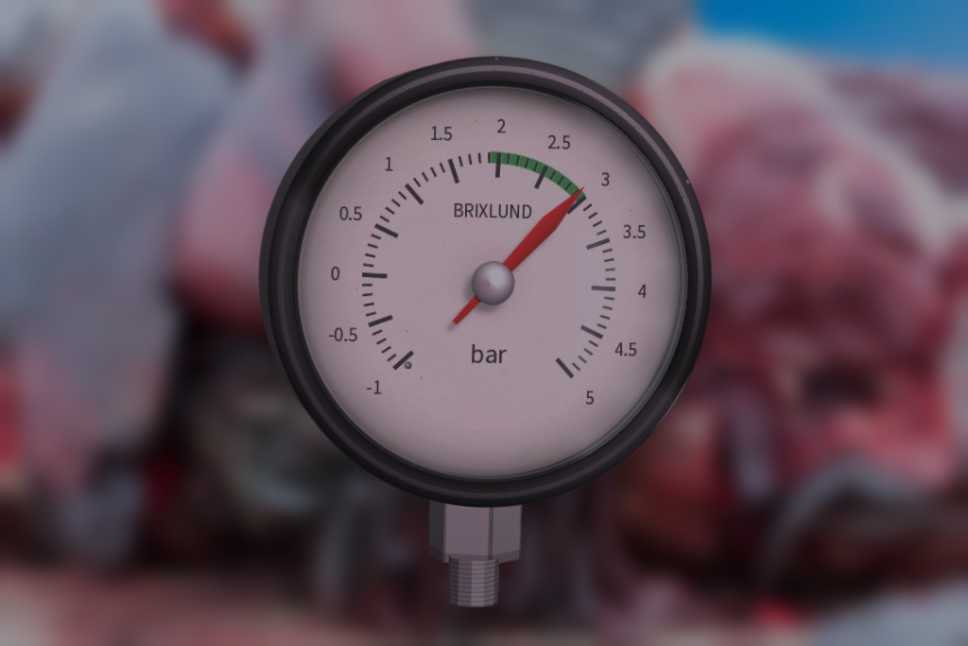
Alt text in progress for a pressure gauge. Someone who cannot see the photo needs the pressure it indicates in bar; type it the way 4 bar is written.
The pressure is 2.9 bar
